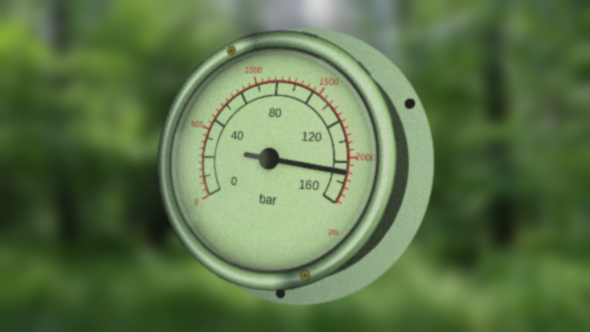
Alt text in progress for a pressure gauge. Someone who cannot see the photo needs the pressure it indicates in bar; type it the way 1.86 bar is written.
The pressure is 145 bar
